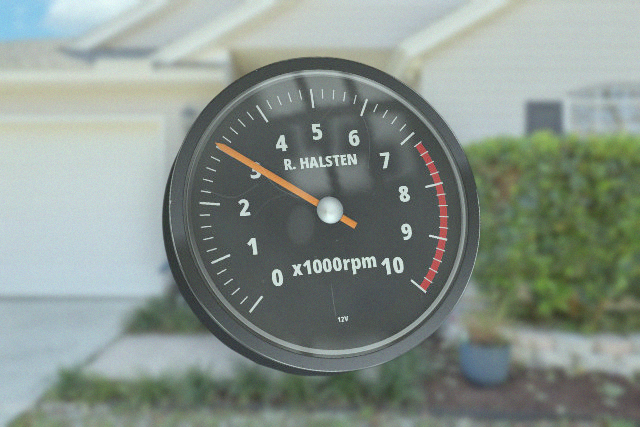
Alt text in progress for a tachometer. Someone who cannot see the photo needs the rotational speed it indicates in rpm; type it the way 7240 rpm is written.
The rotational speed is 3000 rpm
